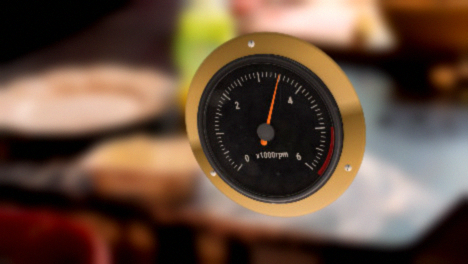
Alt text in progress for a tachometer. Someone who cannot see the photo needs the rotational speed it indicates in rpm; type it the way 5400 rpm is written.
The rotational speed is 3500 rpm
